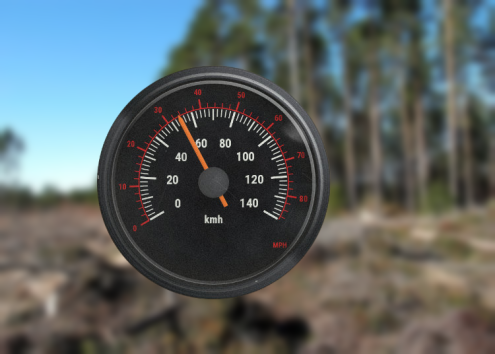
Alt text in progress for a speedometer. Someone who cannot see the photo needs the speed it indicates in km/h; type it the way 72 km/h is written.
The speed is 54 km/h
